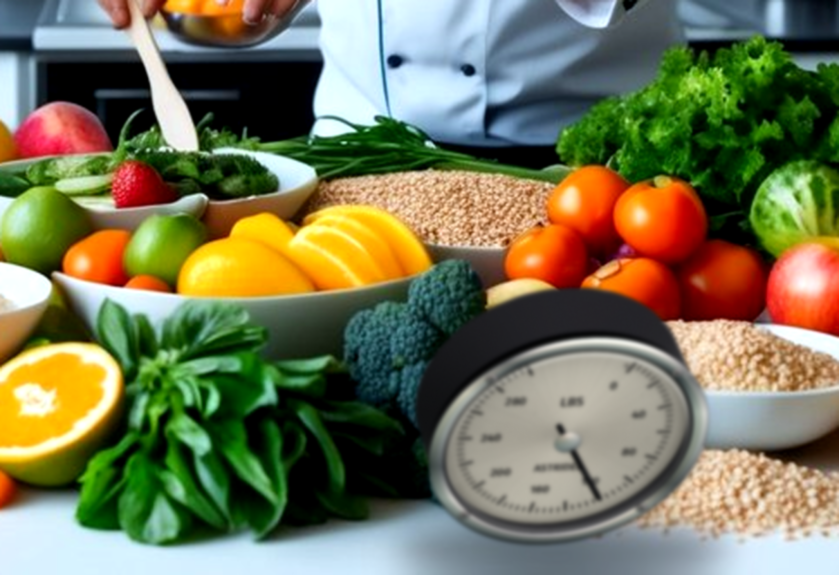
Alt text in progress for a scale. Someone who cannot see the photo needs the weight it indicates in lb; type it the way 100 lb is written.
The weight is 120 lb
